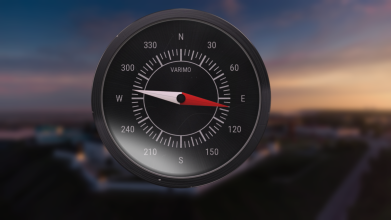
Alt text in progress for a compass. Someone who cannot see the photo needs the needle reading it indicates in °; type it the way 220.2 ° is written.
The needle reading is 100 °
